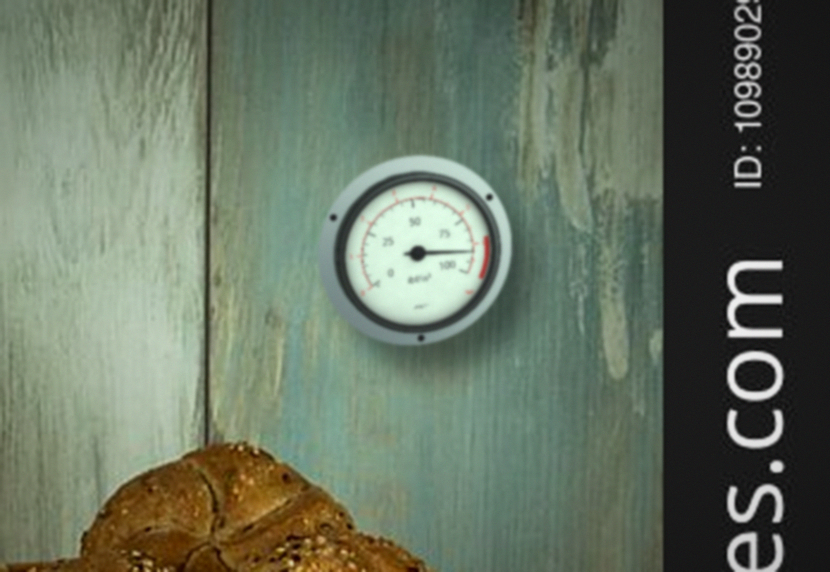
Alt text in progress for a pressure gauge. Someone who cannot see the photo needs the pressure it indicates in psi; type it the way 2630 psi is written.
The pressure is 90 psi
